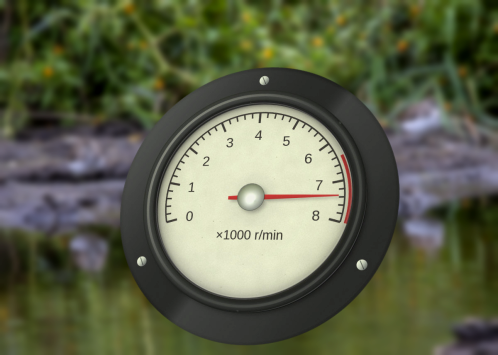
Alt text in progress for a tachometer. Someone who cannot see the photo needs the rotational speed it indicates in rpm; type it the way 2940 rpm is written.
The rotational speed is 7400 rpm
